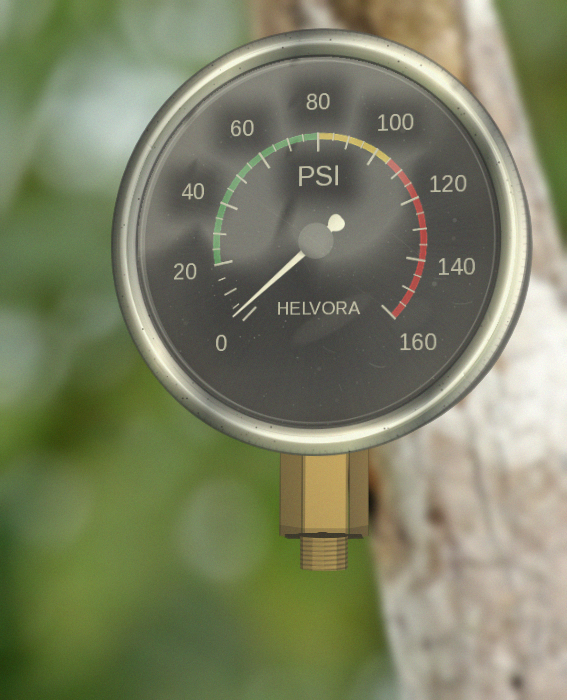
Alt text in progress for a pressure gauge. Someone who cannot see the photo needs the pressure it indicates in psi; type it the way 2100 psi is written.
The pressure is 2.5 psi
